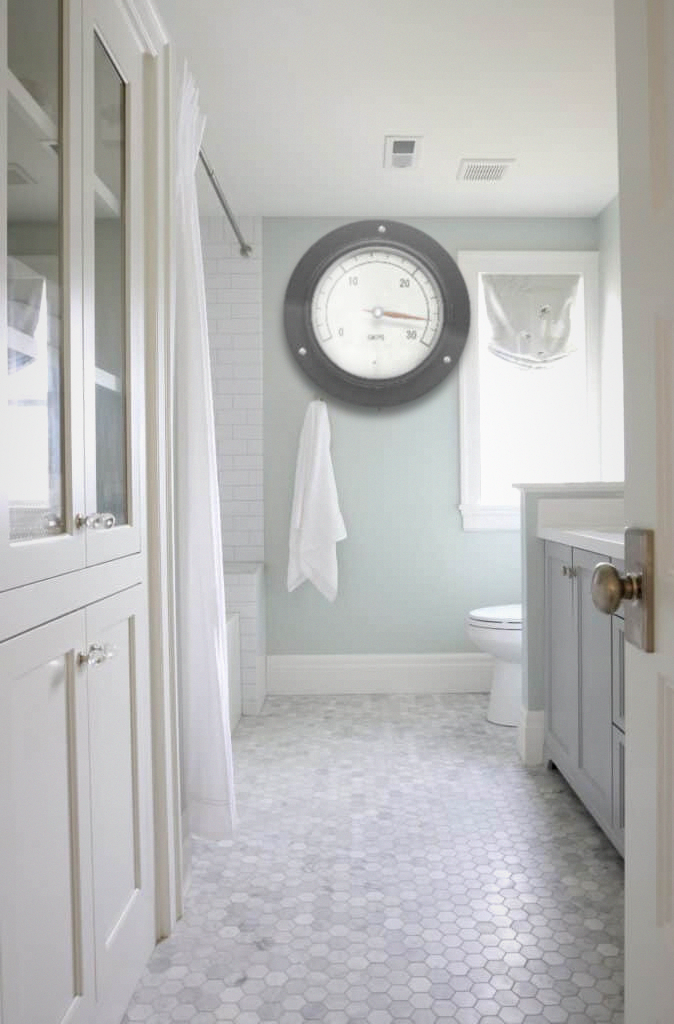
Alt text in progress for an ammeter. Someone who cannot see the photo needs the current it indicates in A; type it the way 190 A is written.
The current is 27 A
